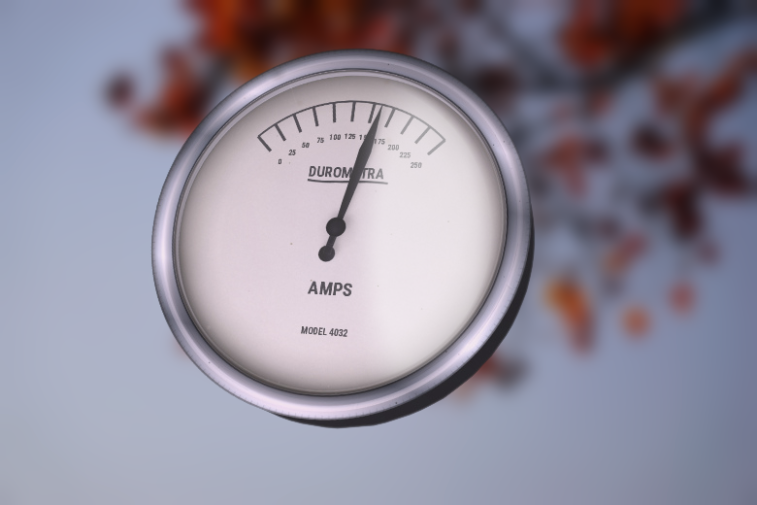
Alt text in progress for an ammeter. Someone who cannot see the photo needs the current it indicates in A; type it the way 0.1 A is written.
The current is 162.5 A
